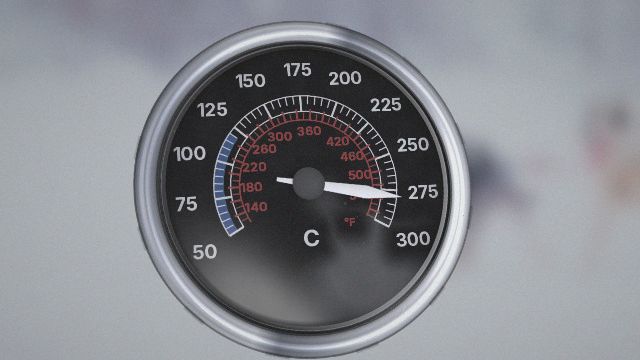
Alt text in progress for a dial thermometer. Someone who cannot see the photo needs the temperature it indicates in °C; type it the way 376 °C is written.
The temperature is 280 °C
